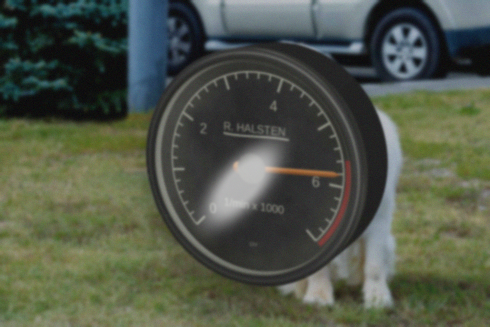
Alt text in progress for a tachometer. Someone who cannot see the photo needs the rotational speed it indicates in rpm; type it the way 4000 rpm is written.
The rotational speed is 5800 rpm
